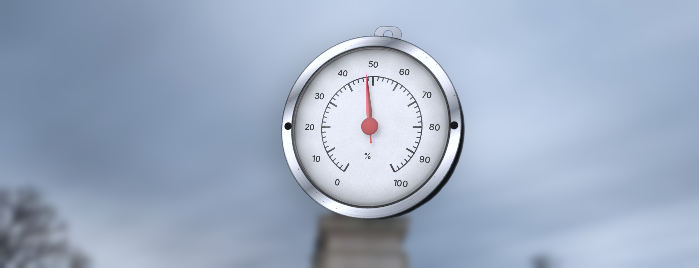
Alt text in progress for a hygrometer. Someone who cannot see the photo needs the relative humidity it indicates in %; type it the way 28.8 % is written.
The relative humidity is 48 %
